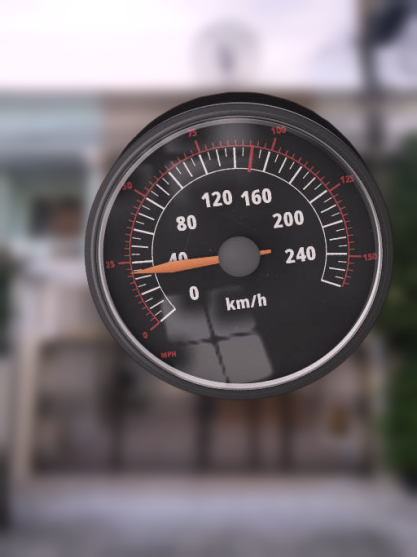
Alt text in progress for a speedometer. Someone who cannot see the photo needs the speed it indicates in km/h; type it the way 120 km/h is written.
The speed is 35 km/h
